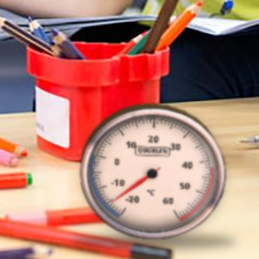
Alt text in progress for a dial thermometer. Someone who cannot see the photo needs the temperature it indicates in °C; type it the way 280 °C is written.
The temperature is -15 °C
